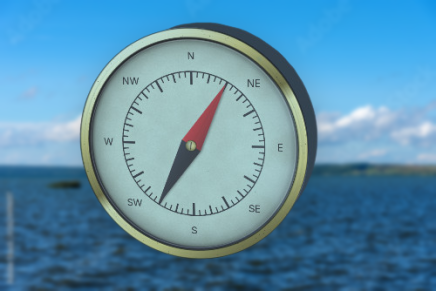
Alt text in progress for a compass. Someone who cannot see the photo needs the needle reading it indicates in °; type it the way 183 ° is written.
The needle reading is 30 °
